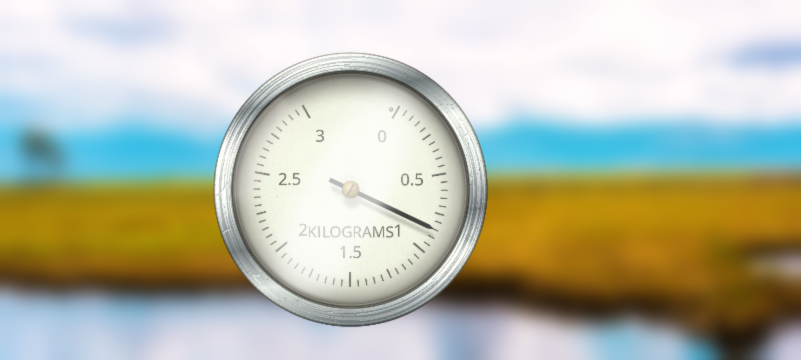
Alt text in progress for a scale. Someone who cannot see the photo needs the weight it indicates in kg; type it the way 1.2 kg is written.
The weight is 0.85 kg
